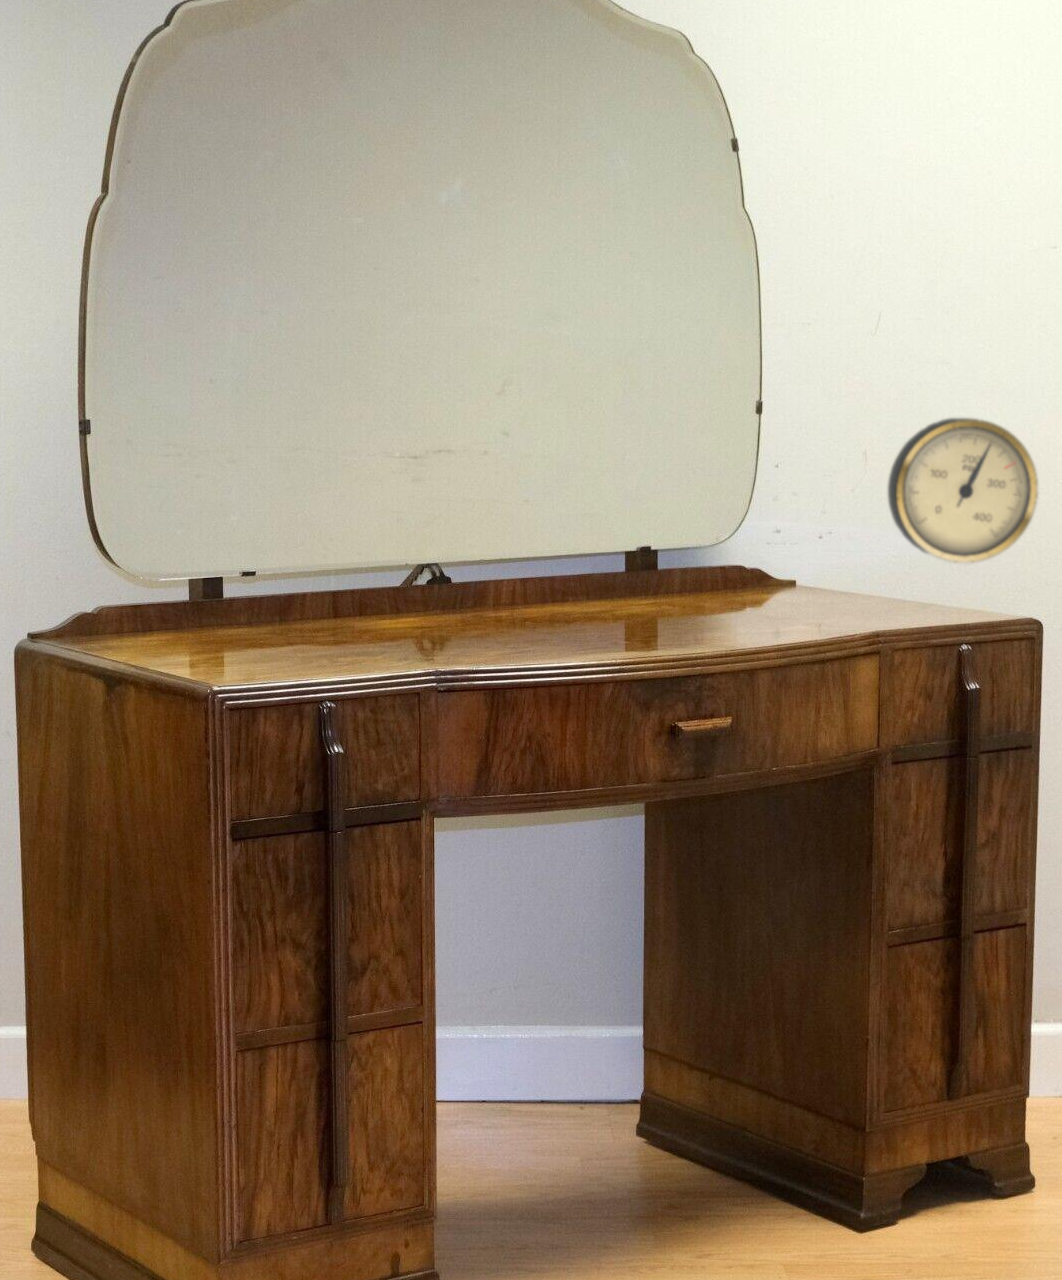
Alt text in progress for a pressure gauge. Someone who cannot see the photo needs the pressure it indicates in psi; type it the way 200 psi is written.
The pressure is 225 psi
